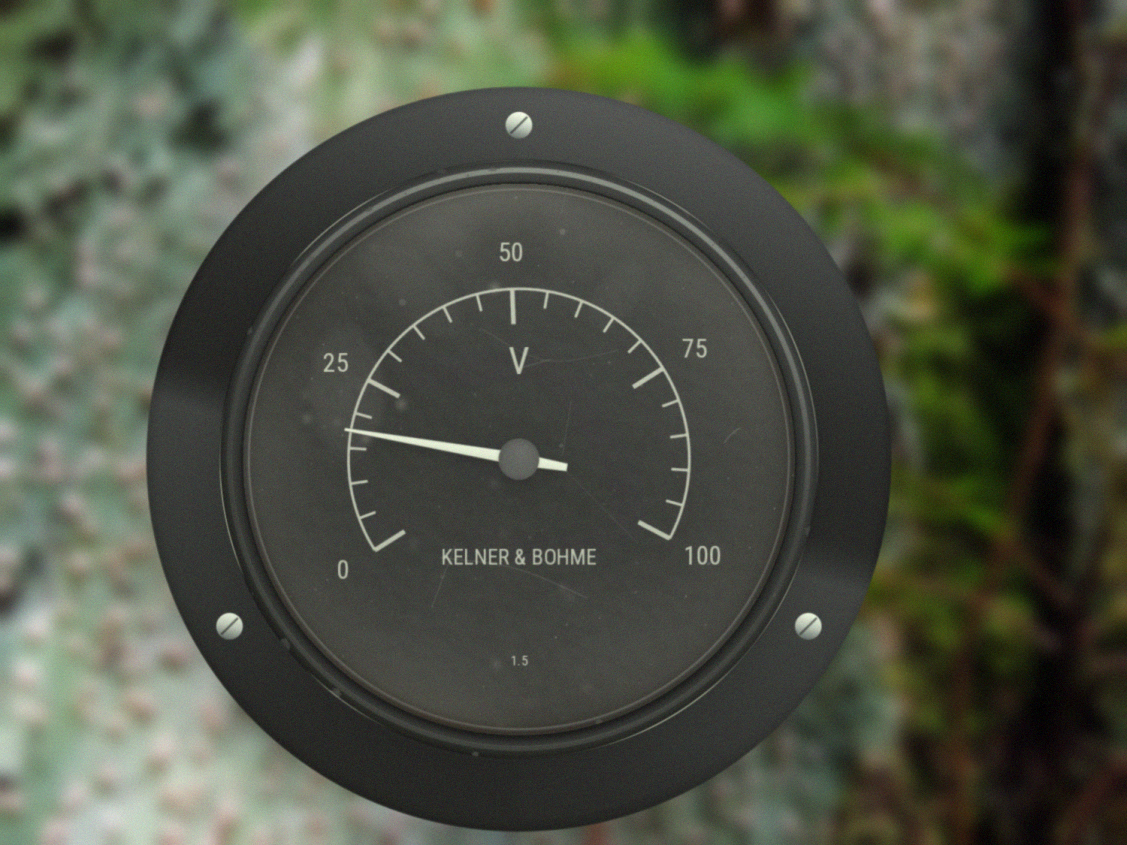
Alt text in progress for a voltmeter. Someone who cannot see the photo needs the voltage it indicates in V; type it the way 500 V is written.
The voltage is 17.5 V
